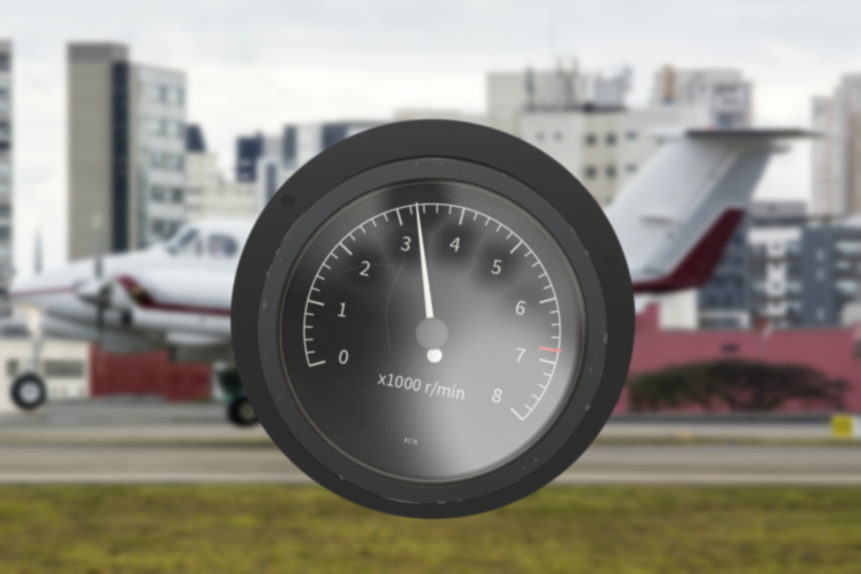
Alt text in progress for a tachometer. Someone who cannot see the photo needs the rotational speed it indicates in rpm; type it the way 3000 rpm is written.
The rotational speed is 3300 rpm
